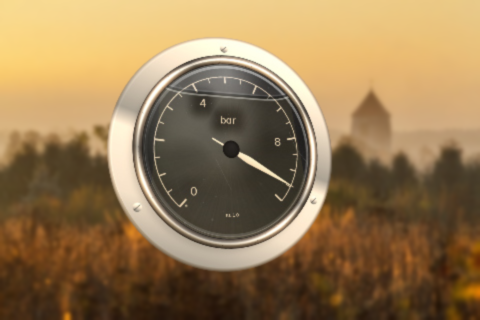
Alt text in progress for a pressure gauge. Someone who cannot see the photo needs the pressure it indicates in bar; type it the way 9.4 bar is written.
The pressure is 9.5 bar
